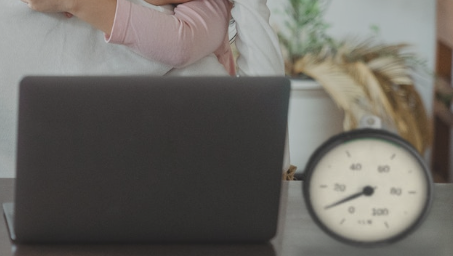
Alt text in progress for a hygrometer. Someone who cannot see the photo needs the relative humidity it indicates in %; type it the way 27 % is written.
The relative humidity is 10 %
